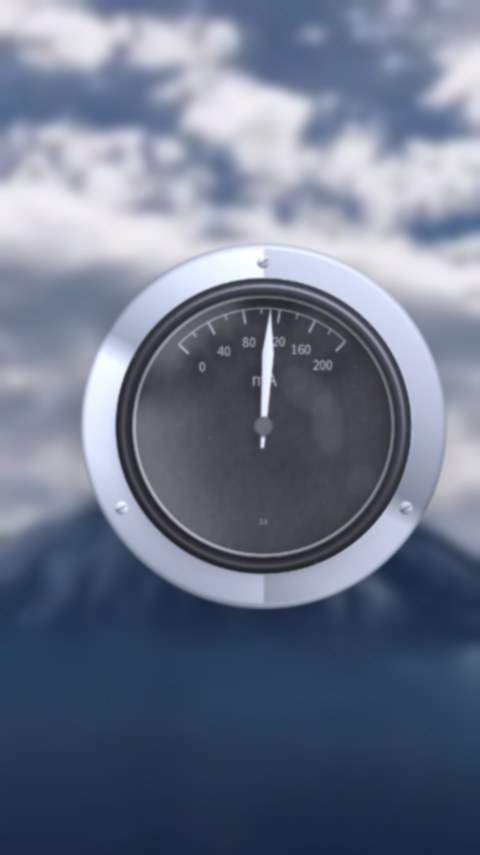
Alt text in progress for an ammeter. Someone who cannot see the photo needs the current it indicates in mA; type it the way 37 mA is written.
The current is 110 mA
